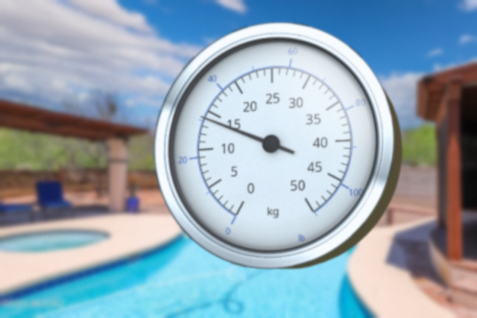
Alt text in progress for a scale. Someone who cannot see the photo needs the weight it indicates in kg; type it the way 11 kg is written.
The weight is 14 kg
